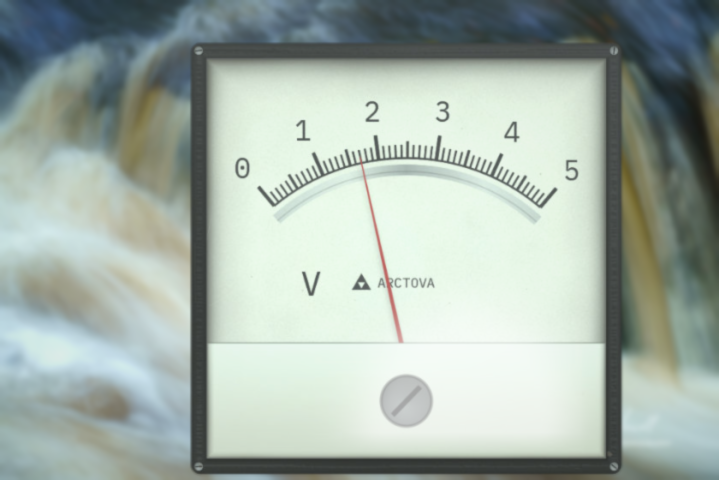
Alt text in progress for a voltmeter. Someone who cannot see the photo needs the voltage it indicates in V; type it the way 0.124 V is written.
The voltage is 1.7 V
